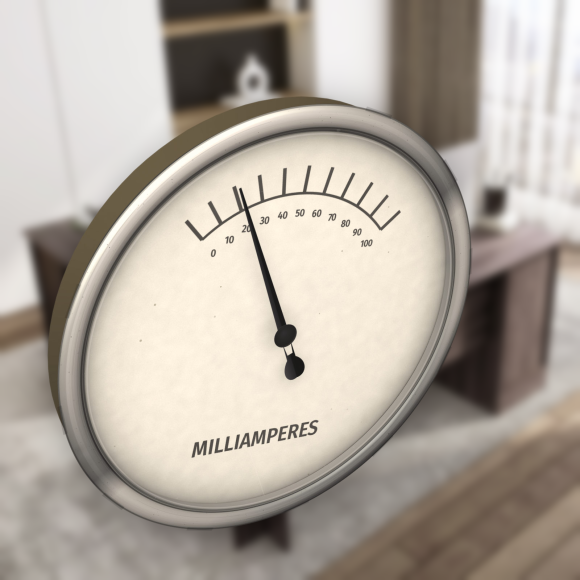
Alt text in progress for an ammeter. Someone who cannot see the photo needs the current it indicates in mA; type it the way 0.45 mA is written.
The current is 20 mA
